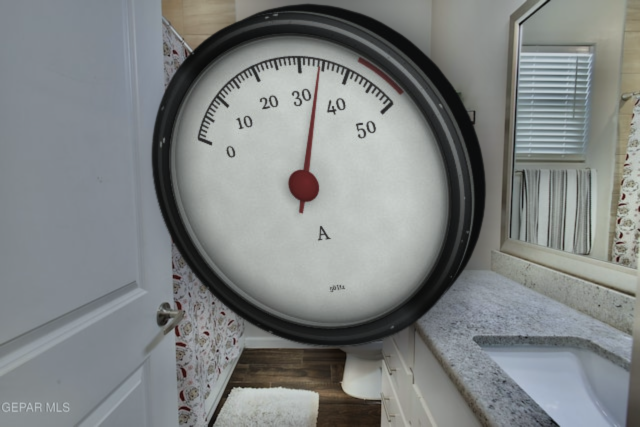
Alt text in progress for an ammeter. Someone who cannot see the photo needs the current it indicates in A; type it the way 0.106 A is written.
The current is 35 A
